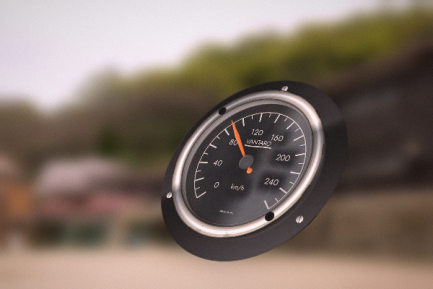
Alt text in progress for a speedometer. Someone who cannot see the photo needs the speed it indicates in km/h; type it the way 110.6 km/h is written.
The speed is 90 km/h
